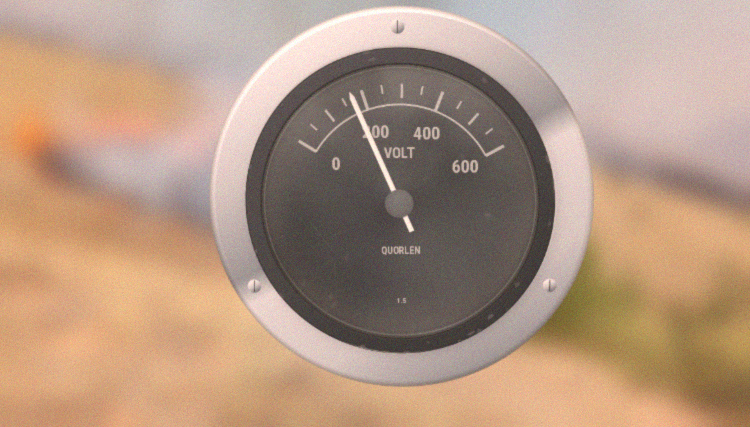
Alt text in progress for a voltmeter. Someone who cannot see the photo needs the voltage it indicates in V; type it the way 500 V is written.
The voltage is 175 V
